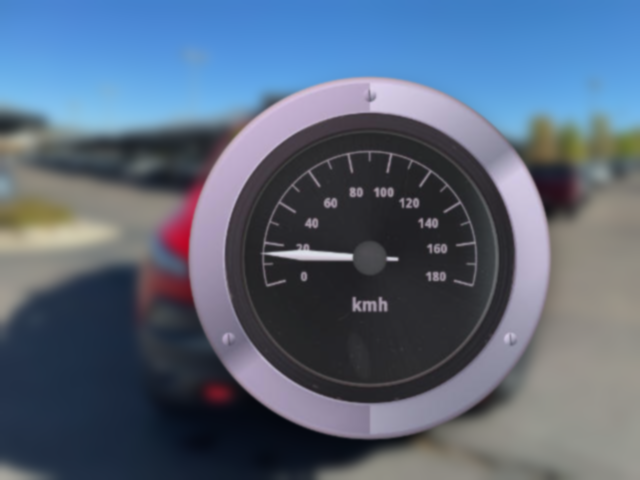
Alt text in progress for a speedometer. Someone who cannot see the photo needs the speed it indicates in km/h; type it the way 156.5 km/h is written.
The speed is 15 km/h
